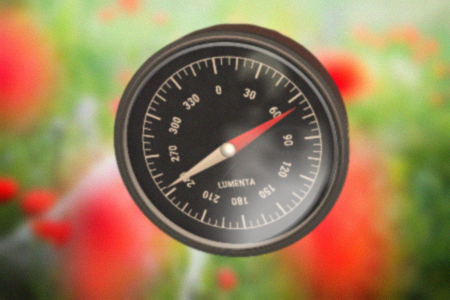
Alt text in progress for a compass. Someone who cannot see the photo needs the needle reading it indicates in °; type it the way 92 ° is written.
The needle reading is 65 °
